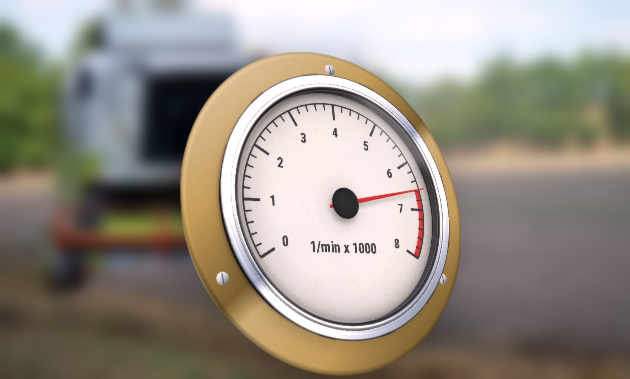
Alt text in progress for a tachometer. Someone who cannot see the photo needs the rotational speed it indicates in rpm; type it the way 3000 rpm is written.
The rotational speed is 6600 rpm
